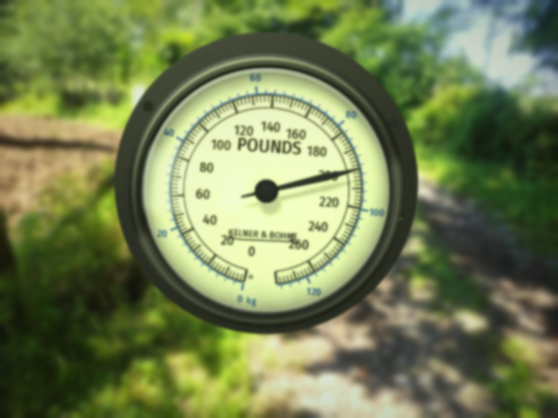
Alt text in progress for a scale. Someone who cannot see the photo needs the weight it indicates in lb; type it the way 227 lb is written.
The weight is 200 lb
